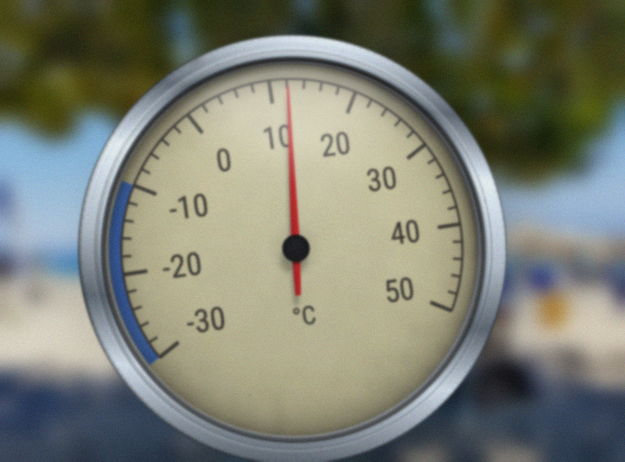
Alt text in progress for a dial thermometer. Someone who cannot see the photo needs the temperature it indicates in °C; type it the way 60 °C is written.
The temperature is 12 °C
